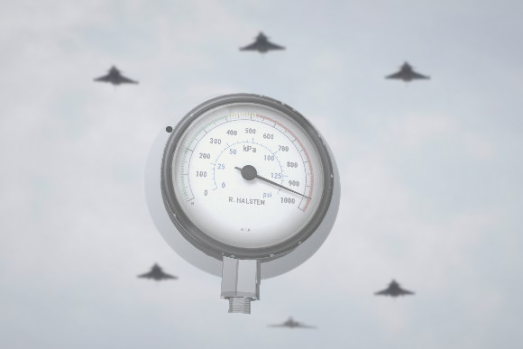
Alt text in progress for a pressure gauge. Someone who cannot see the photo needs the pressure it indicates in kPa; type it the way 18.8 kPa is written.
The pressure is 950 kPa
